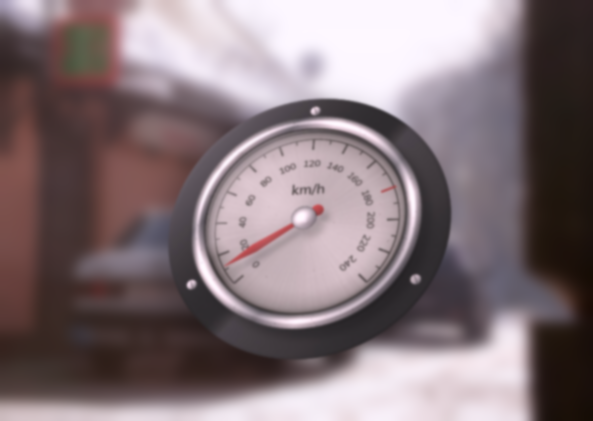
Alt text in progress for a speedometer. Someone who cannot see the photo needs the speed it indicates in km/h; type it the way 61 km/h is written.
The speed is 10 km/h
